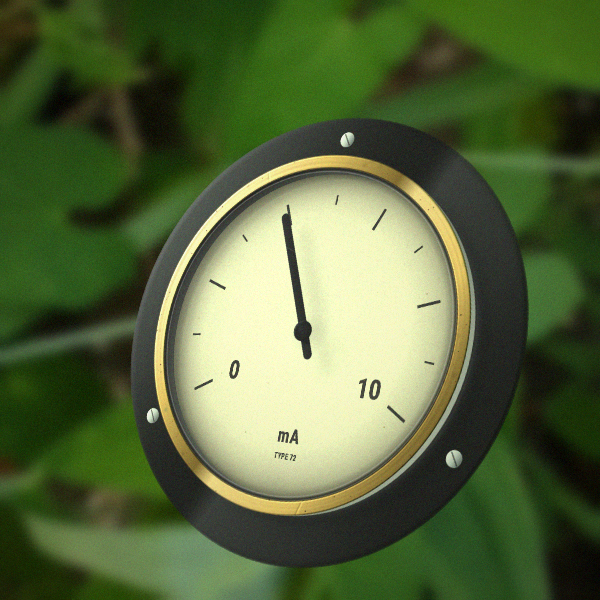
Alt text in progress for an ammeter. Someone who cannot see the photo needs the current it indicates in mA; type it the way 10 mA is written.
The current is 4 mA
